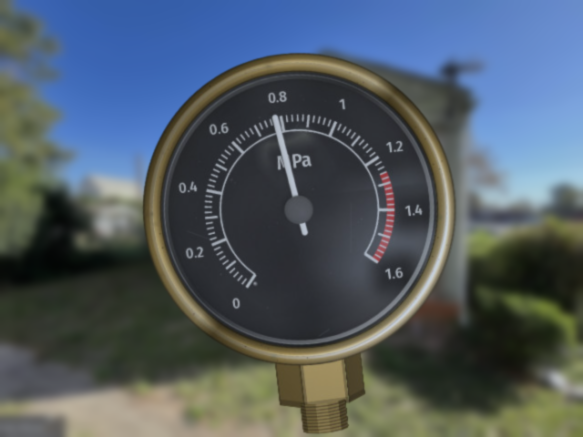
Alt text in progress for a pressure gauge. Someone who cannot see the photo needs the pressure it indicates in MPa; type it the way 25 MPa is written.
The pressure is 0.78 MPa
